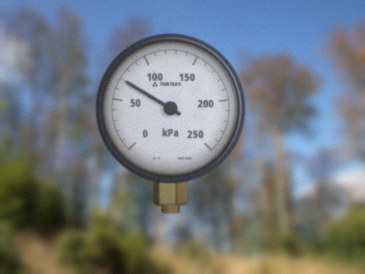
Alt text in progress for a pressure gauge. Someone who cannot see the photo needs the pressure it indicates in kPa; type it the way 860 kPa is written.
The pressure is 70 kPa
